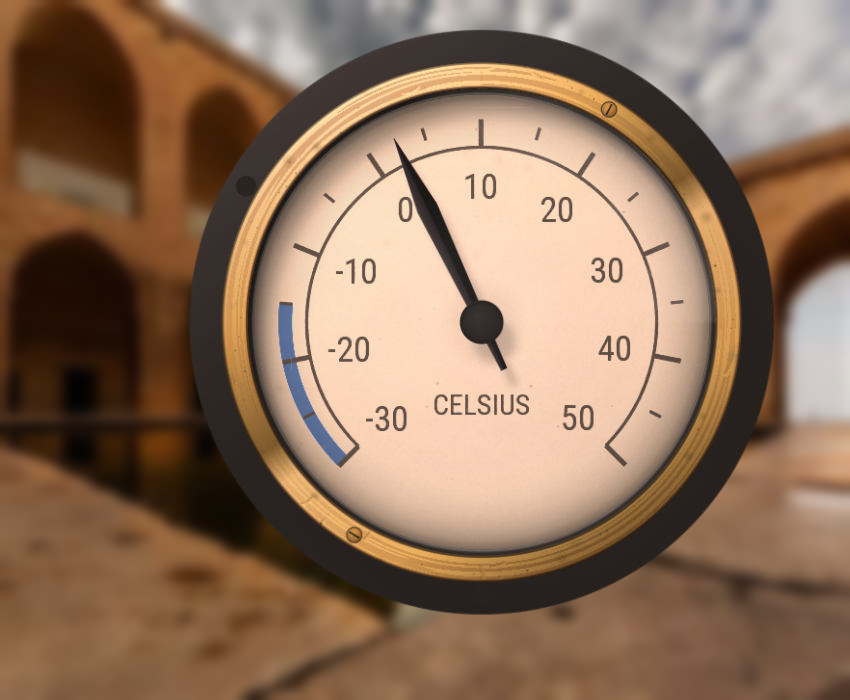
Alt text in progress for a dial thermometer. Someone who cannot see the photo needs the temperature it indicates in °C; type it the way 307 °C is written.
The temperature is 2.5 °C
